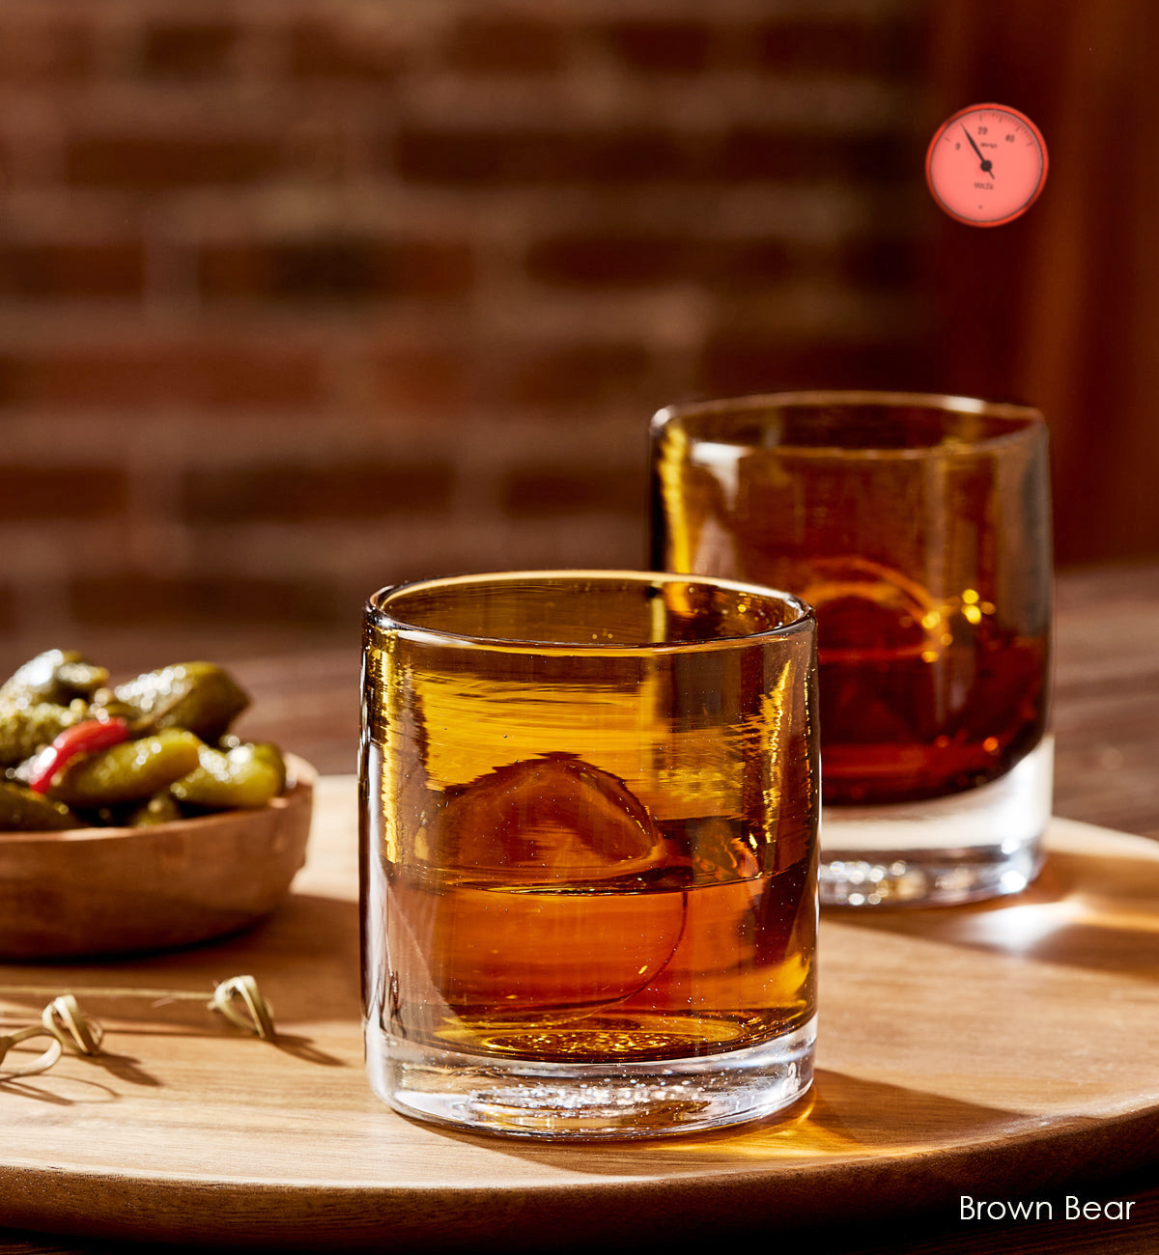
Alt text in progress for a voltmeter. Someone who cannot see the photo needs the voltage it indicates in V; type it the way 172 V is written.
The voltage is 10 V
